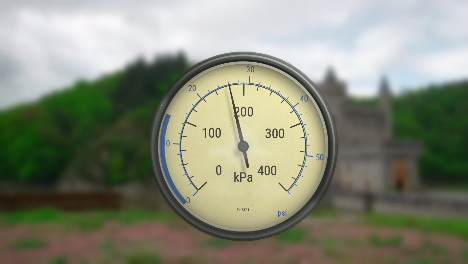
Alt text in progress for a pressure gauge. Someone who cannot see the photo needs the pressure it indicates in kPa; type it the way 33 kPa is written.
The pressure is 180 kPa
